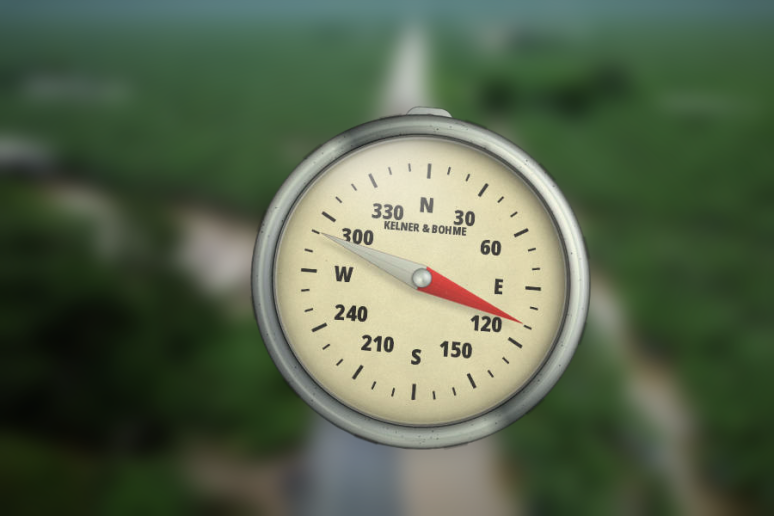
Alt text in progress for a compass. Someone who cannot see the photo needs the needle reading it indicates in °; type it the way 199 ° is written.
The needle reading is 110 °
